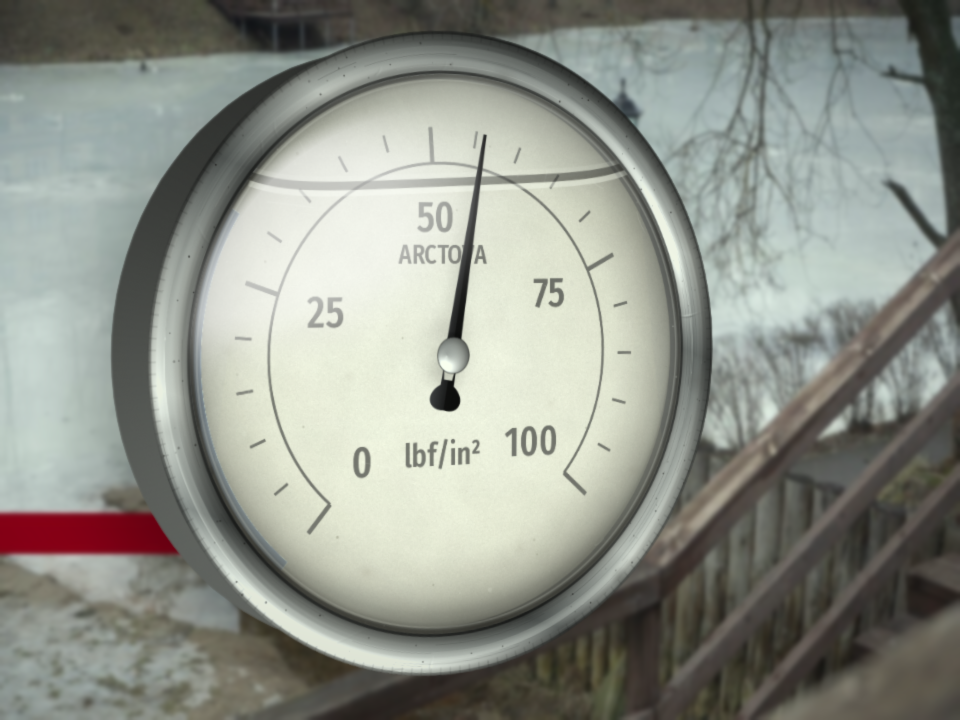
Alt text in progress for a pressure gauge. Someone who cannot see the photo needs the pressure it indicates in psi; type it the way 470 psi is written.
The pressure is 55 psi
